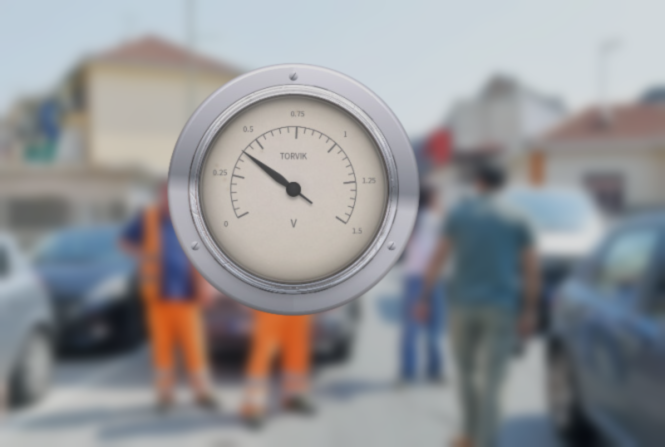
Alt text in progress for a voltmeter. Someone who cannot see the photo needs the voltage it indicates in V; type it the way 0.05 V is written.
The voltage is 0.4 V
